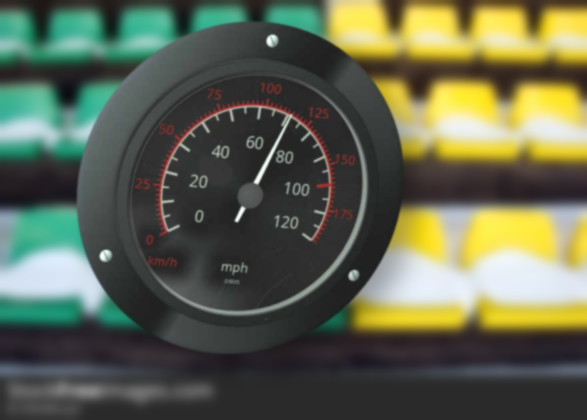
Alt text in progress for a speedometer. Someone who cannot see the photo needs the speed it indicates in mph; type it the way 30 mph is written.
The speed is 70 mph
